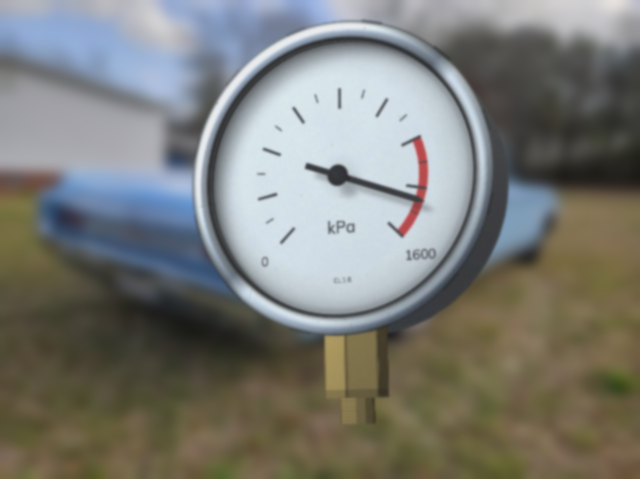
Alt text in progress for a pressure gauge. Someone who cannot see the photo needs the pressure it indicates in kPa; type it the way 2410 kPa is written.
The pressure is 1450 kPa
